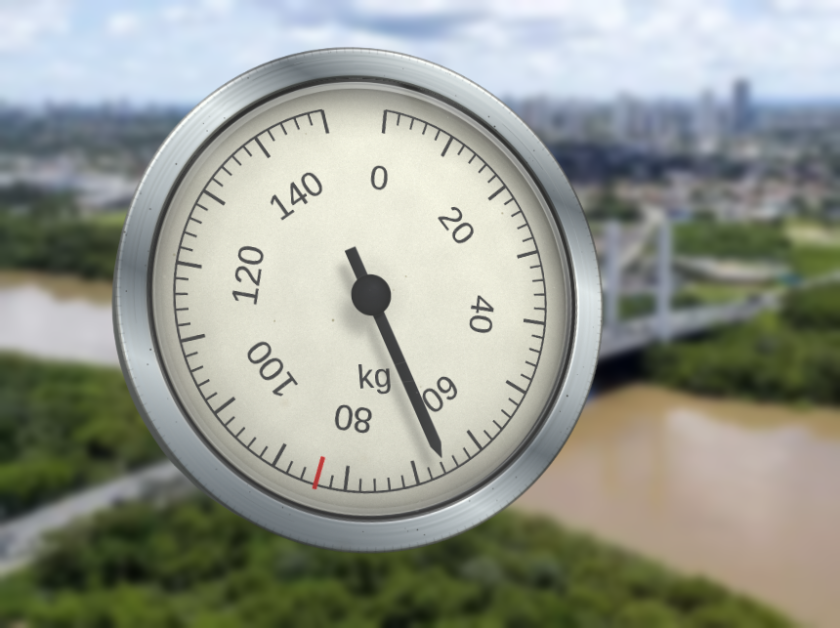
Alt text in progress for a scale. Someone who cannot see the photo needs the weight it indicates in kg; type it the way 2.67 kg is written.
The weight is 66 kg
